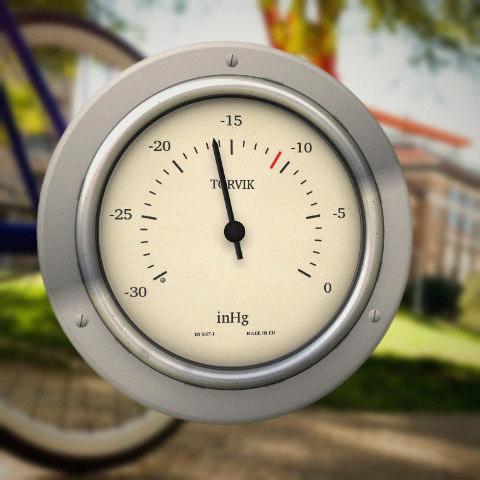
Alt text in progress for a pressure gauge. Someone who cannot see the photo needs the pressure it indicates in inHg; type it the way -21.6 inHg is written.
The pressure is -16.5 inHg
